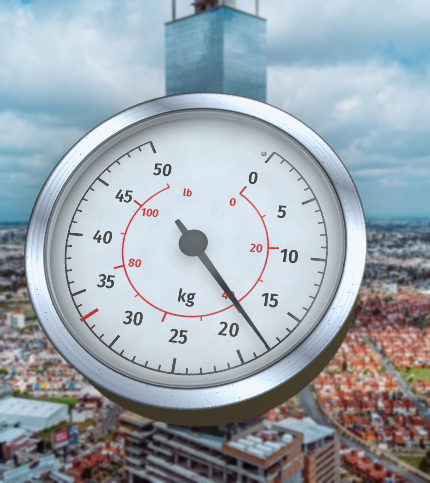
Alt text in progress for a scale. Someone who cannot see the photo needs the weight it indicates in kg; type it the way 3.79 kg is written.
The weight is 18 kg
